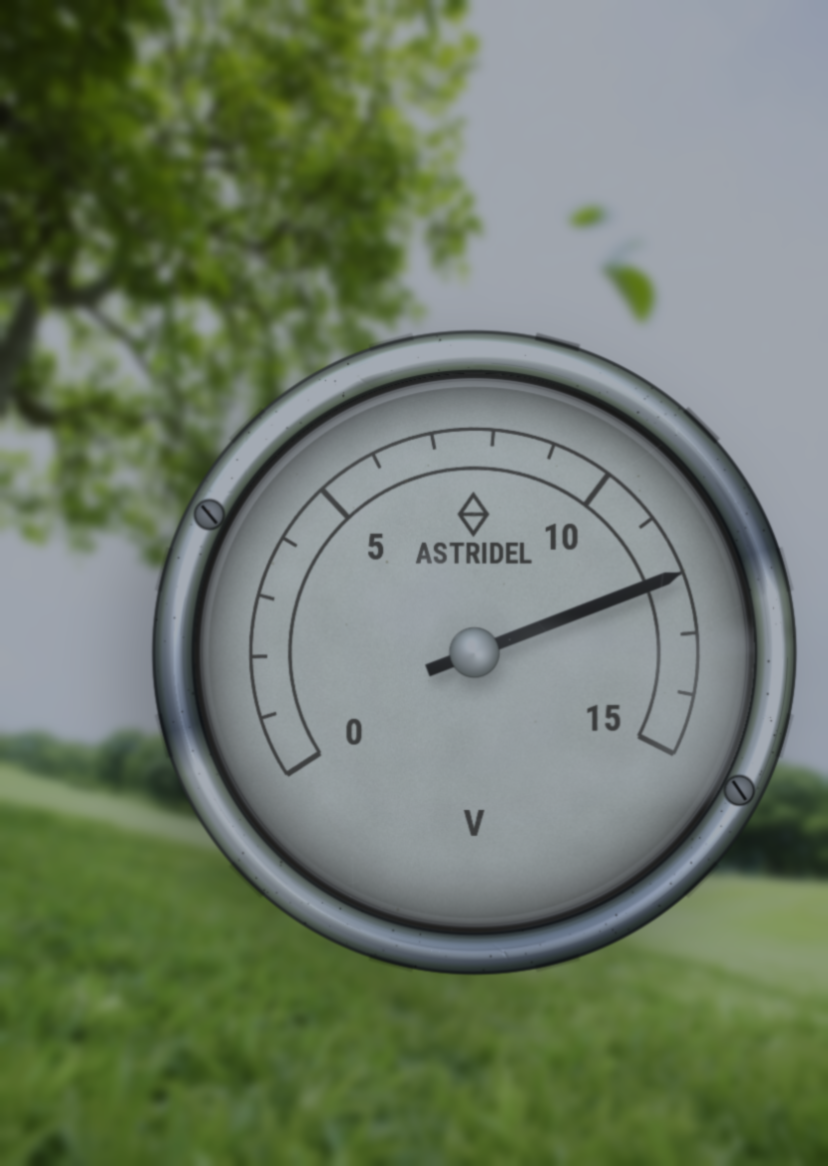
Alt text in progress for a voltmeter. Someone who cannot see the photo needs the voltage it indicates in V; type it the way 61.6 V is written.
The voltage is 12 V
